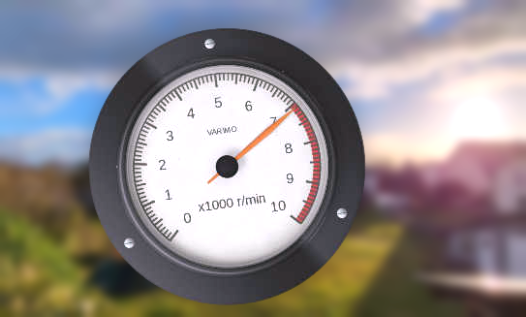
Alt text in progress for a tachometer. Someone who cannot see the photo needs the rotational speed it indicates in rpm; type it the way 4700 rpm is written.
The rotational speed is 7100 rpm
